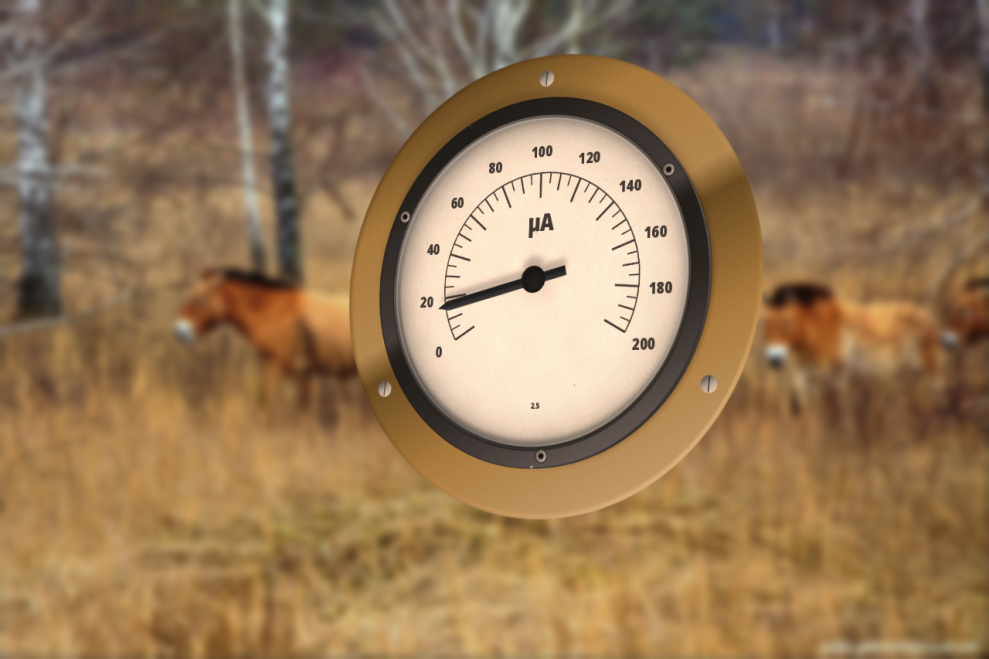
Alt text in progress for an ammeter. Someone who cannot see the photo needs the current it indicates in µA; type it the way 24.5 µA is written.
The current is 15 µA
